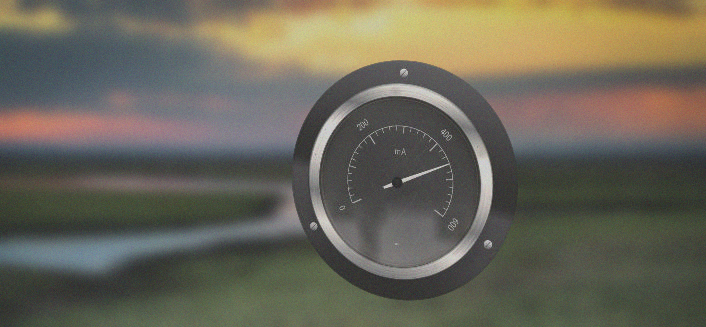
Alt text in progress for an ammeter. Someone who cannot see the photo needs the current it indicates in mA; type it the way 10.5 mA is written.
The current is 460 mA
